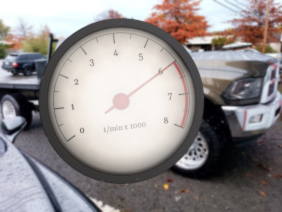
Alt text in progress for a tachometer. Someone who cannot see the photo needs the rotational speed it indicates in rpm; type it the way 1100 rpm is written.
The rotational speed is 6000 rpm
